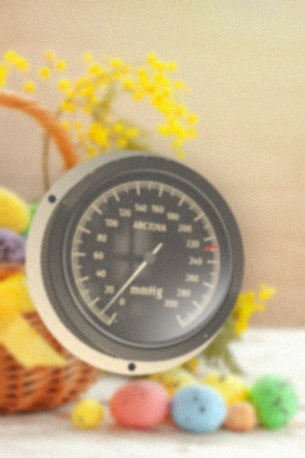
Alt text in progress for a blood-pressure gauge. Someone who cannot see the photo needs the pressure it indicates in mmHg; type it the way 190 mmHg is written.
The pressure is 10 mmHg
